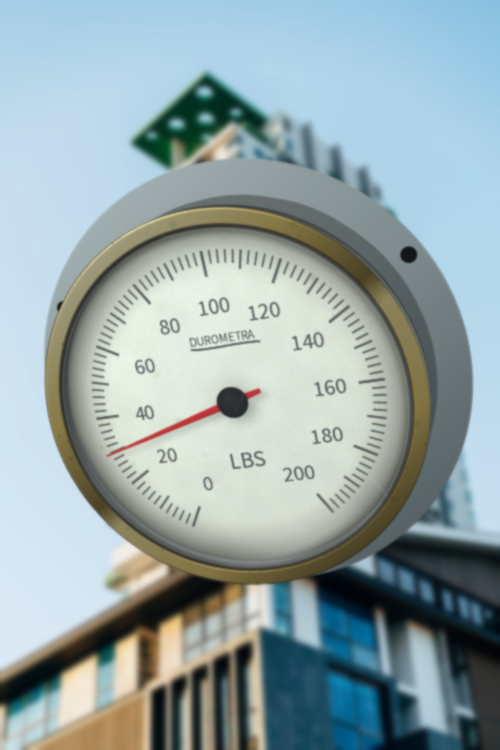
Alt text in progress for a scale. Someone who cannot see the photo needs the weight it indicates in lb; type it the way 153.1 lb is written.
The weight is 30 lb
